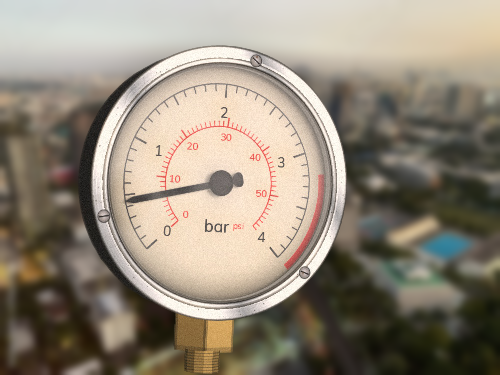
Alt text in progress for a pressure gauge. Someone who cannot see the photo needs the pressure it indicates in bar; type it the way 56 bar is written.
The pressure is 0.45 bar
